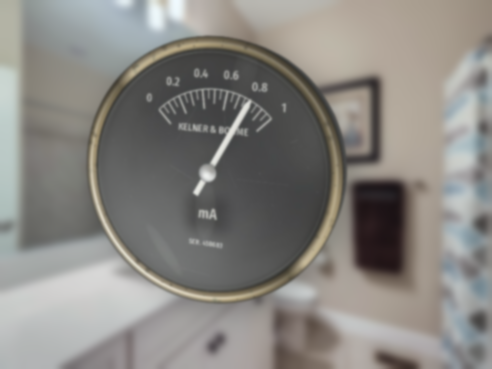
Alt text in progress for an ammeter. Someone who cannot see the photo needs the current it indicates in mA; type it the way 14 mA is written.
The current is 0.8 mA
